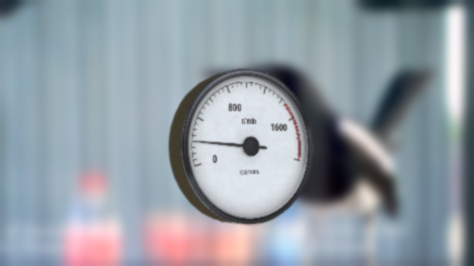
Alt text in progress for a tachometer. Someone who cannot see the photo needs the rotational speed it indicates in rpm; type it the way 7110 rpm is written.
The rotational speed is 200 rpm
